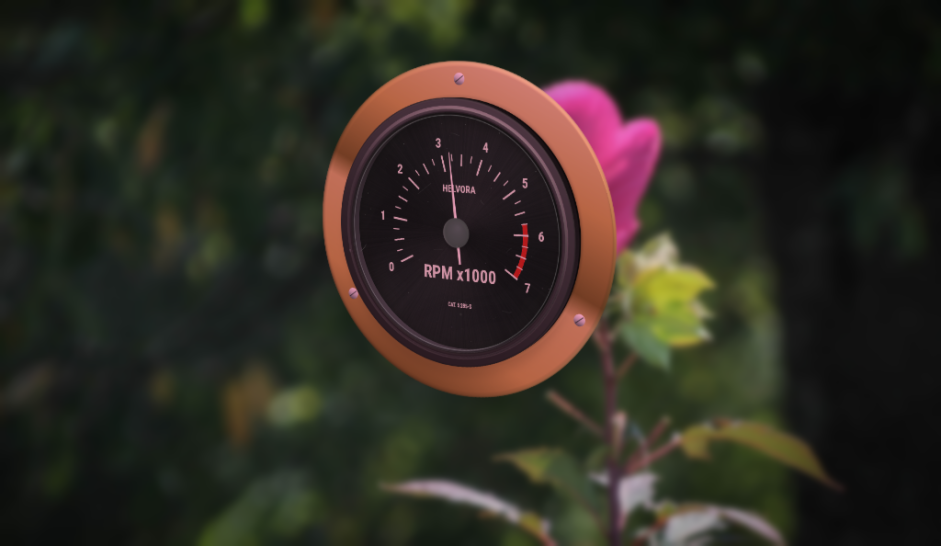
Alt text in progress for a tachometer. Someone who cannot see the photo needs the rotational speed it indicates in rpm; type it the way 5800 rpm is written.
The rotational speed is 3250 rpm
